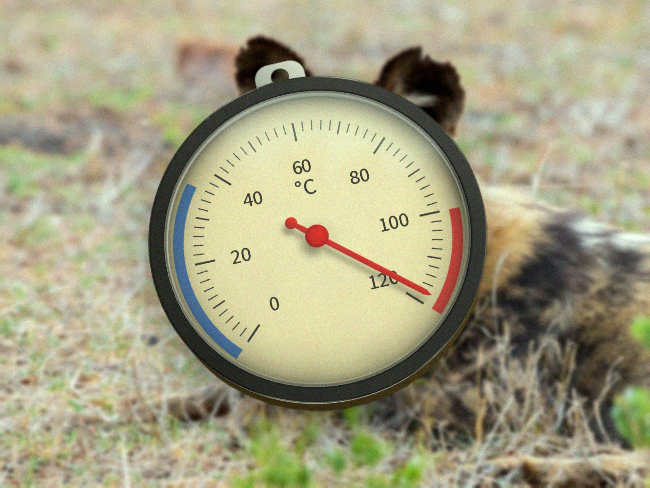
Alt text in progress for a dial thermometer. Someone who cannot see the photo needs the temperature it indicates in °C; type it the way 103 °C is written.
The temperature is 118 °C
